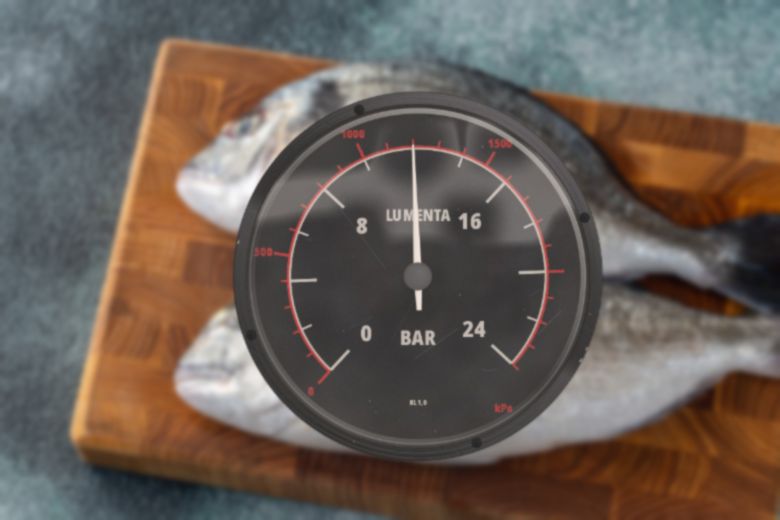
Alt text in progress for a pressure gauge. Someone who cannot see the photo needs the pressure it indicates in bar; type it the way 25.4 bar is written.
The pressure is 12 bar
